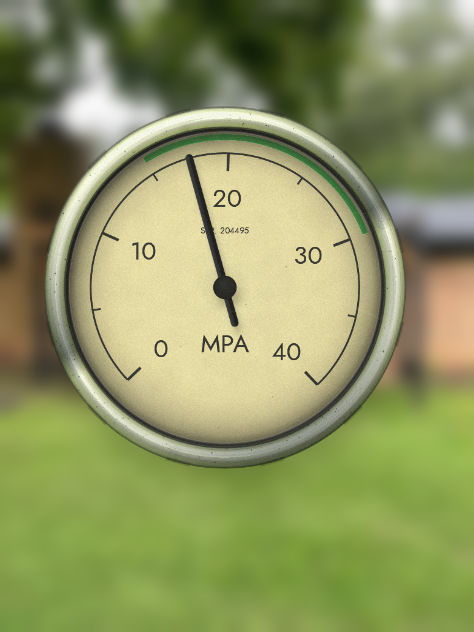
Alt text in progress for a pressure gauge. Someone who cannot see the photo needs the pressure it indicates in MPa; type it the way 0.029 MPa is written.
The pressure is 17.5 MPa
